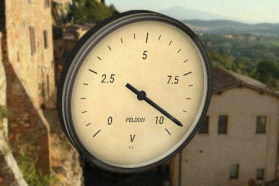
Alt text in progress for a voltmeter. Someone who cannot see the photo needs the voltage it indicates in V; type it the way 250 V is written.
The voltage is 9.5 V
